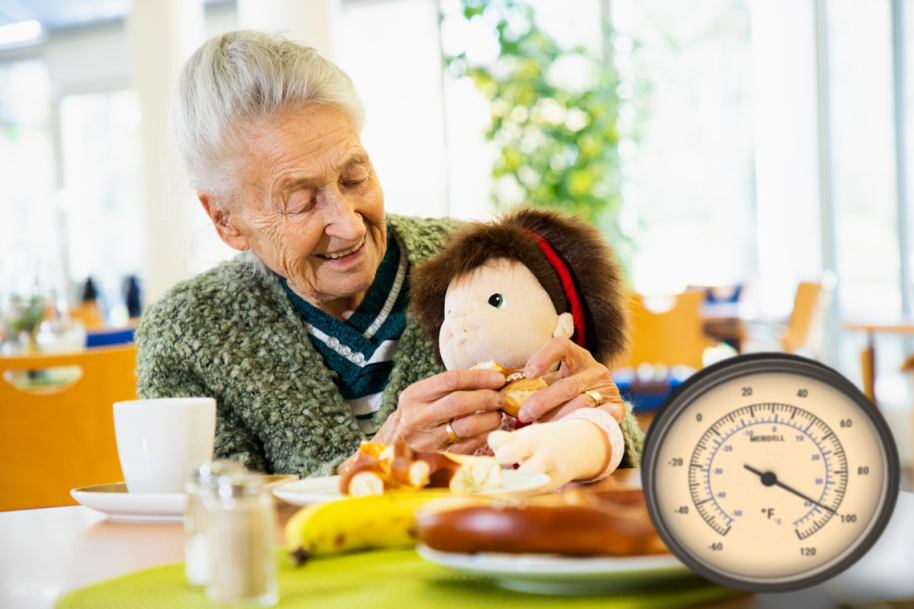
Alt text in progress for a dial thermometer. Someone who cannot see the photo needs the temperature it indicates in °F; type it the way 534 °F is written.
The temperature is 100 °F
